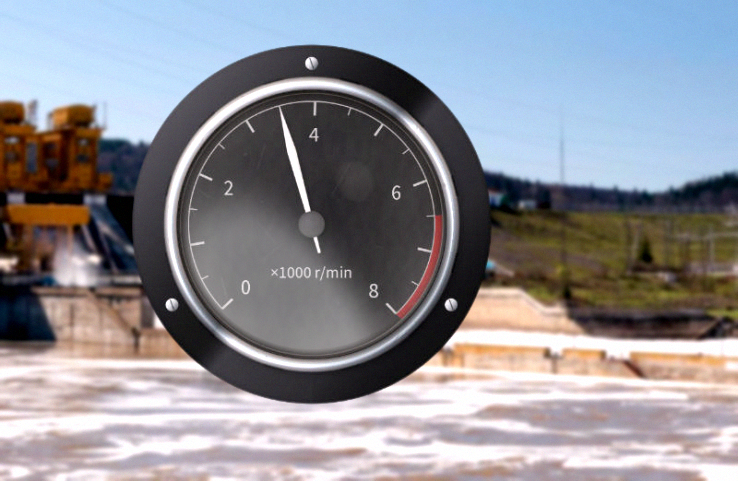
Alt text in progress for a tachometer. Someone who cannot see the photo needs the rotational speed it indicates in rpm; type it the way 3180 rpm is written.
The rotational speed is 3500 rpm
